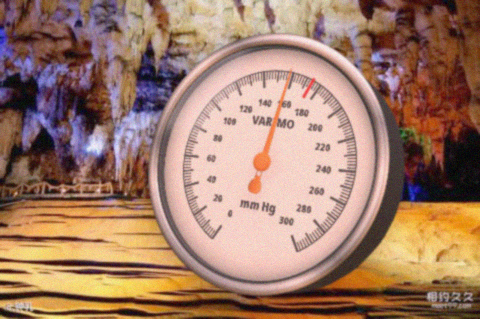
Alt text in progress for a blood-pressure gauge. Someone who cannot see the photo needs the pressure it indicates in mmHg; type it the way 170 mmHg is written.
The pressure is 160 mmHg
